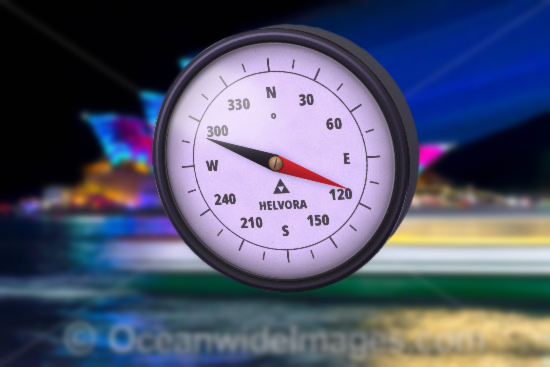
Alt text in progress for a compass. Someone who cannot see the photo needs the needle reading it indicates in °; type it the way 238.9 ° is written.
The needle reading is 112.5 °
